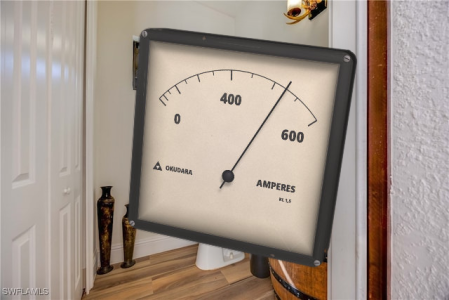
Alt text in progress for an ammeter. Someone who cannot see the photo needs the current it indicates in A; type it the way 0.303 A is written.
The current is 525 A
